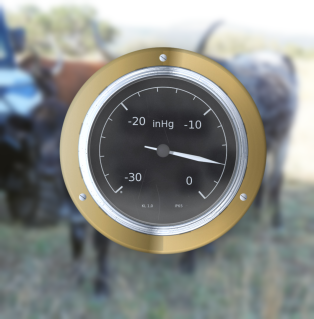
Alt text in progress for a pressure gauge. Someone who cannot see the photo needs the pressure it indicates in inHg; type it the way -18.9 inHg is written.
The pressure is -4 inHg
